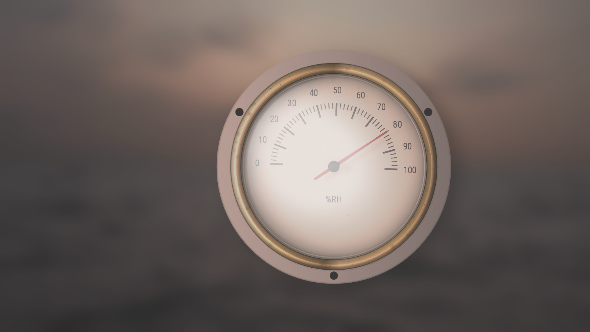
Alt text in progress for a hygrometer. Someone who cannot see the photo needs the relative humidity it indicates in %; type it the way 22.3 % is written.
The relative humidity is 80 %
